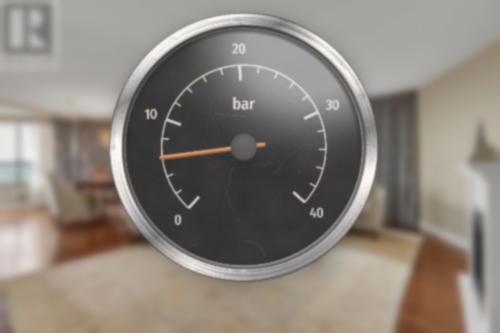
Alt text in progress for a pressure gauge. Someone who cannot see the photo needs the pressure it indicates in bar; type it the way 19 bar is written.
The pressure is 6 bar
